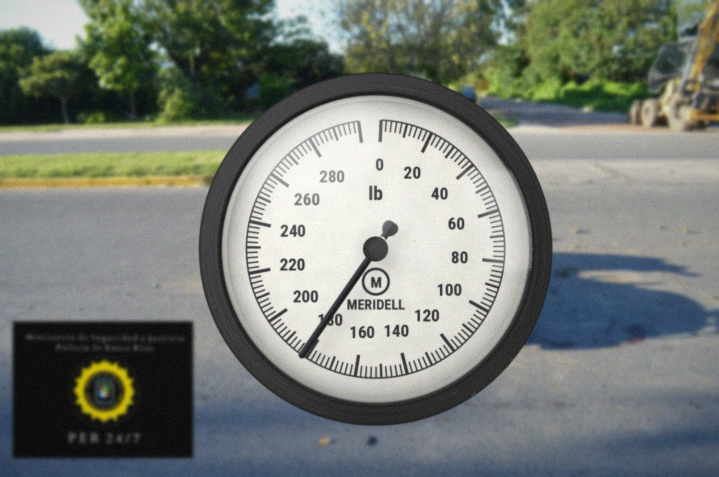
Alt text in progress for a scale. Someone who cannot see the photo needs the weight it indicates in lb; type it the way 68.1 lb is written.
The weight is 182 lb
